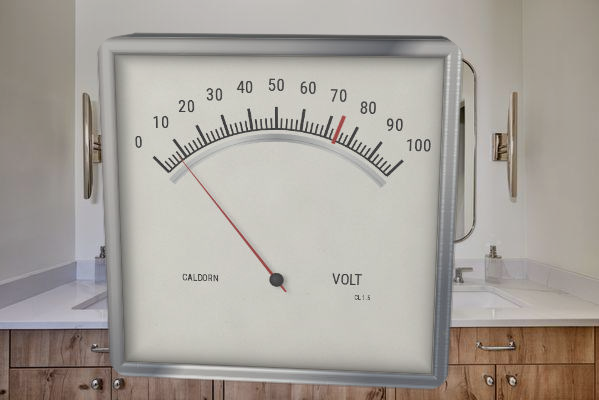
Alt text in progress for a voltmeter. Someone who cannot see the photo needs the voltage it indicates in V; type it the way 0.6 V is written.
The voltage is 8 V
